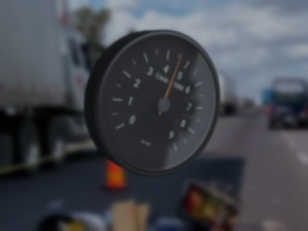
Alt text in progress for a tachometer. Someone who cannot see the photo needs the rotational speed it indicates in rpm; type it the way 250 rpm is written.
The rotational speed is 4500 rpm
